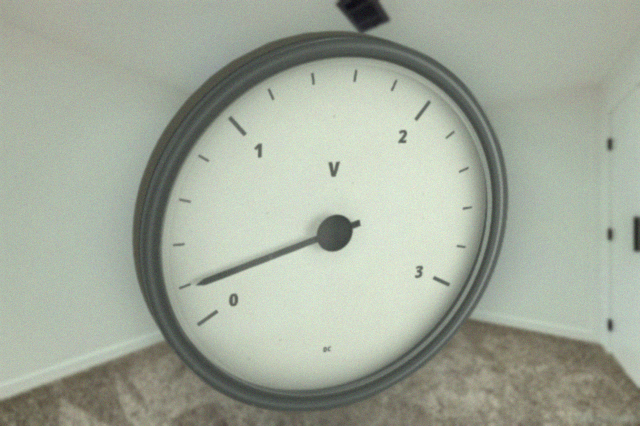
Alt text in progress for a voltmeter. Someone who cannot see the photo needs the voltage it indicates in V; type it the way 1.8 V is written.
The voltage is 0.2 V
